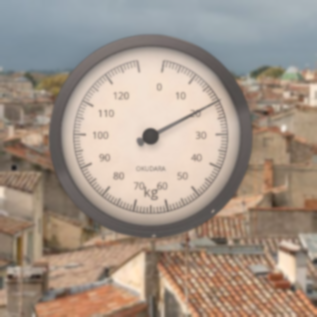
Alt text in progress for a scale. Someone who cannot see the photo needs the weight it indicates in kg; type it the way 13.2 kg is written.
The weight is 20 kg
